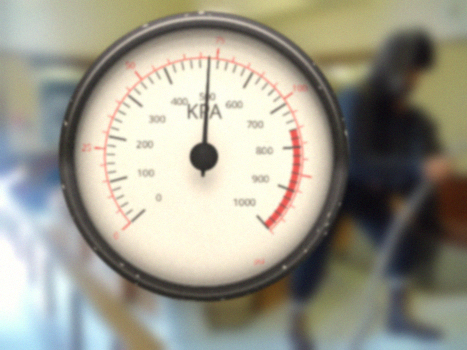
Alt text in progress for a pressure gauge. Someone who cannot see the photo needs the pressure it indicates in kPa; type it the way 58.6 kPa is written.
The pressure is 500 kPa
